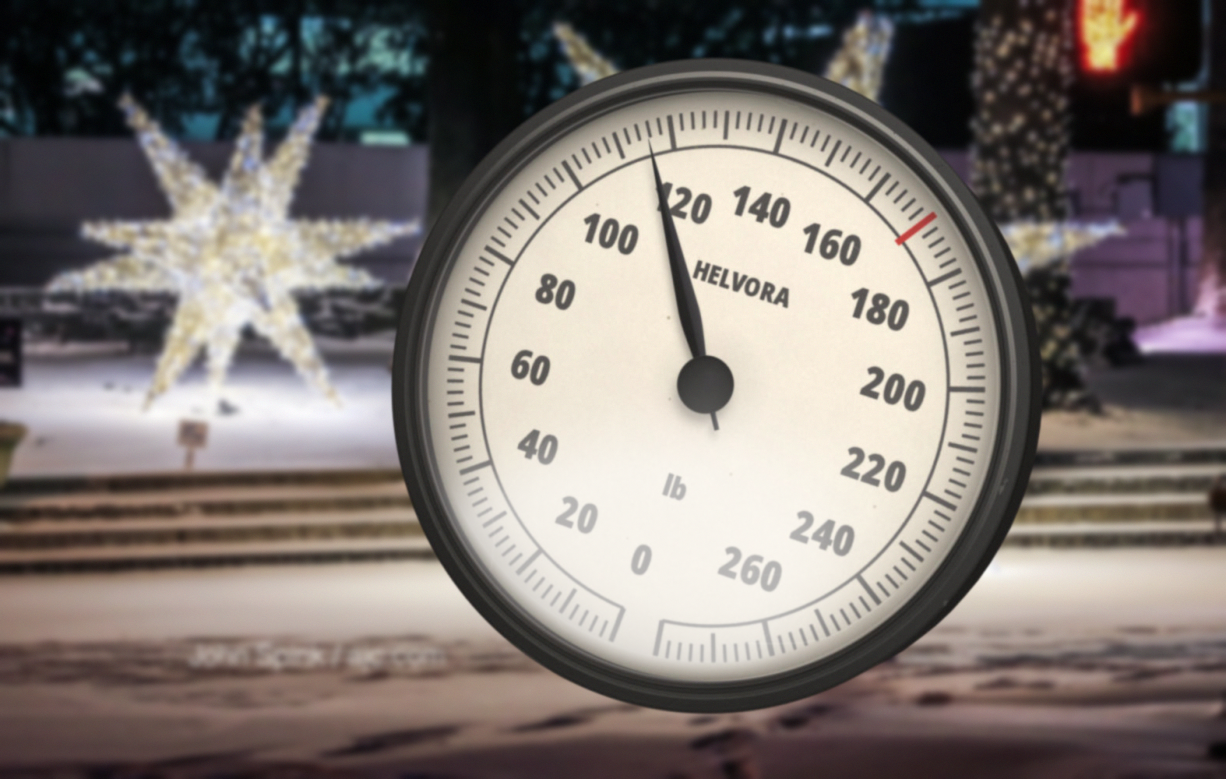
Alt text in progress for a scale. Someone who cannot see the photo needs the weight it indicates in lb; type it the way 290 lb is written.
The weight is 116 lb
